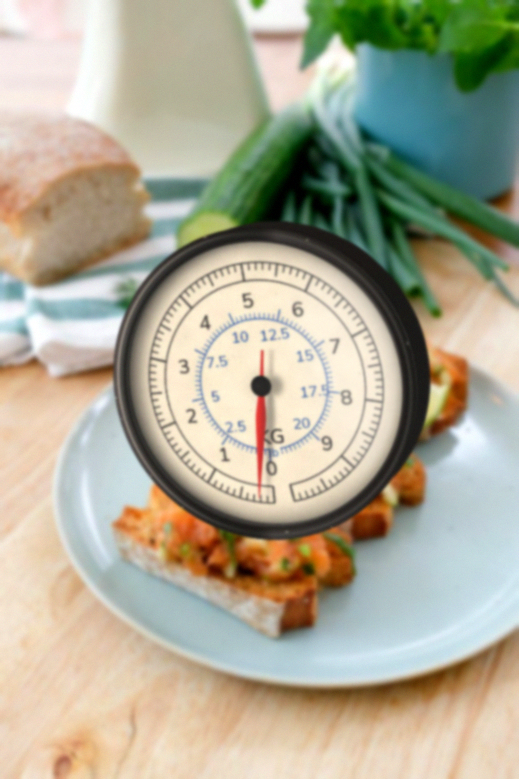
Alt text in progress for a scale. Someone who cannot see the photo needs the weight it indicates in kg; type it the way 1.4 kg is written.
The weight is 0.2 kg
